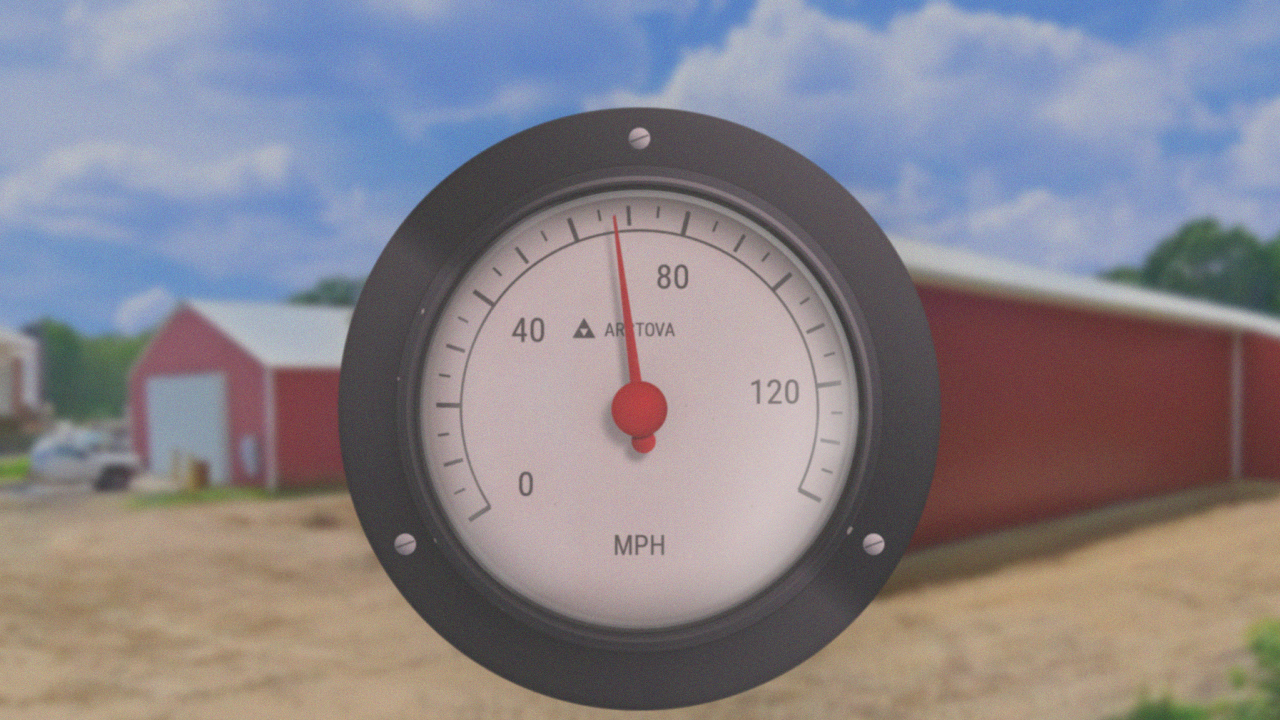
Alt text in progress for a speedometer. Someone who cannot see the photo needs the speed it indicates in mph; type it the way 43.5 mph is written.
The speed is 67.5 mph
